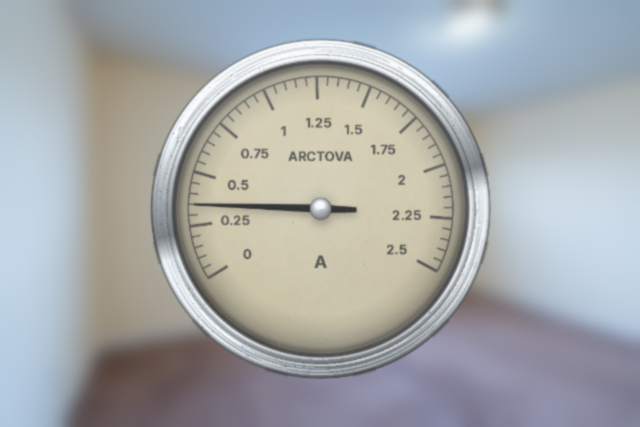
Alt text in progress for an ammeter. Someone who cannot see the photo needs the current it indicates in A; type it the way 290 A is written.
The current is 0.35 A
